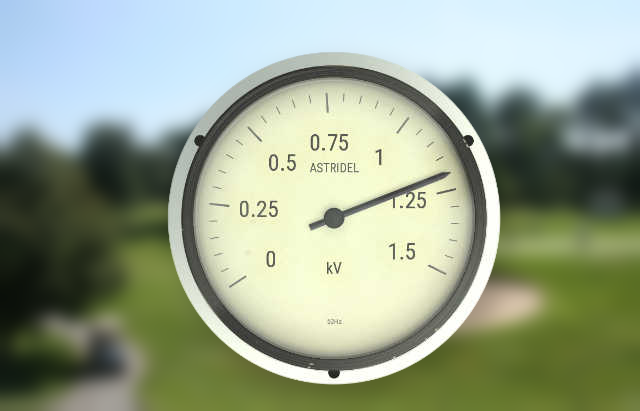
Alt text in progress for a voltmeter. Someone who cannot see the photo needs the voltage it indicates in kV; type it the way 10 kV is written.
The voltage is 1.2 kV
